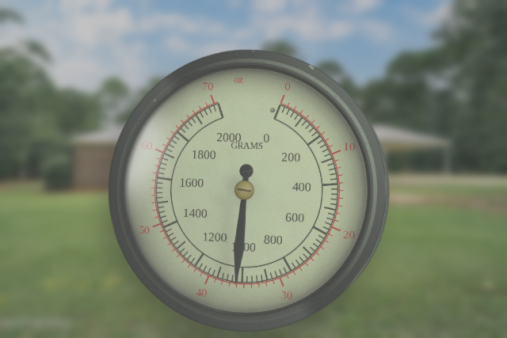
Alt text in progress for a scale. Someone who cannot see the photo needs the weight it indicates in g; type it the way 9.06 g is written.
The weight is 1020 g
